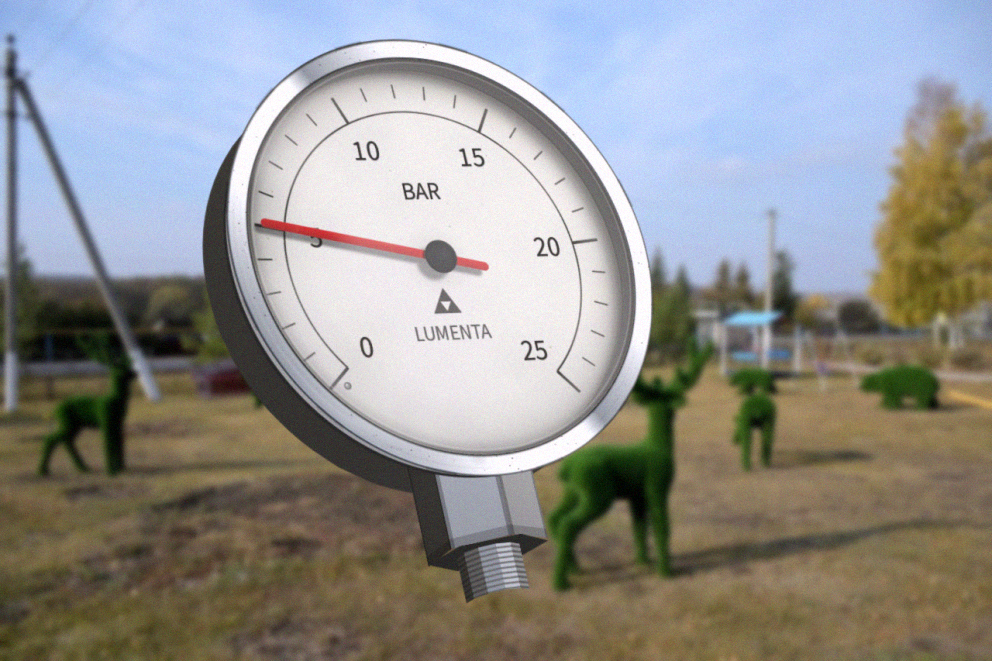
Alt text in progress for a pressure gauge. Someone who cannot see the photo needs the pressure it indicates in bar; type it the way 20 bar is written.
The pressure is 5 bar
